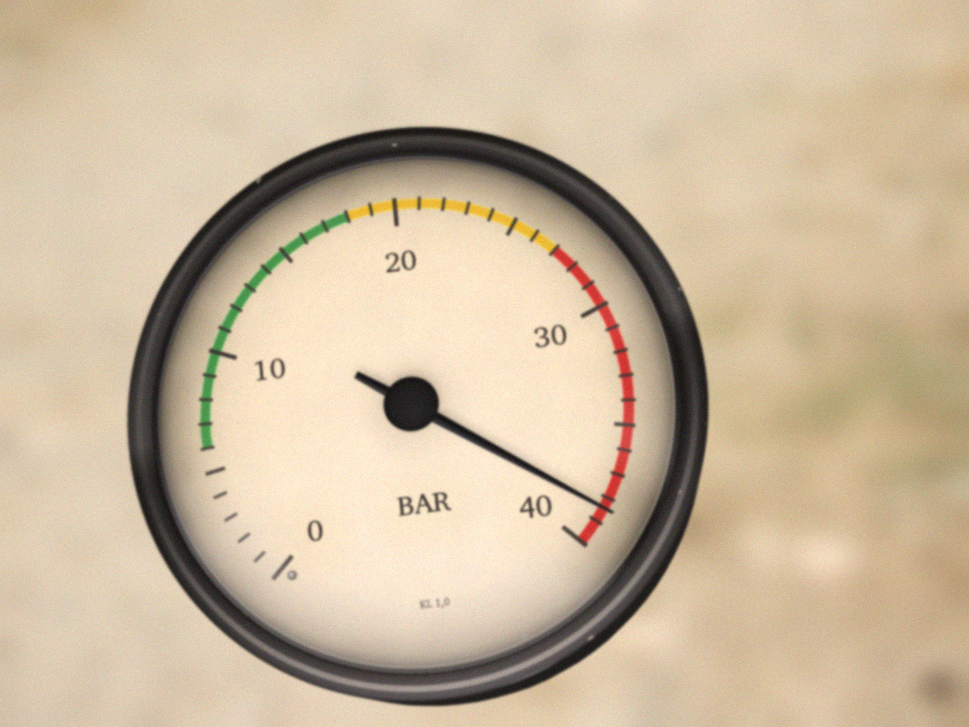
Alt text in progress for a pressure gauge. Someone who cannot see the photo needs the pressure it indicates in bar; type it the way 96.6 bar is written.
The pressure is 38.5 bar
